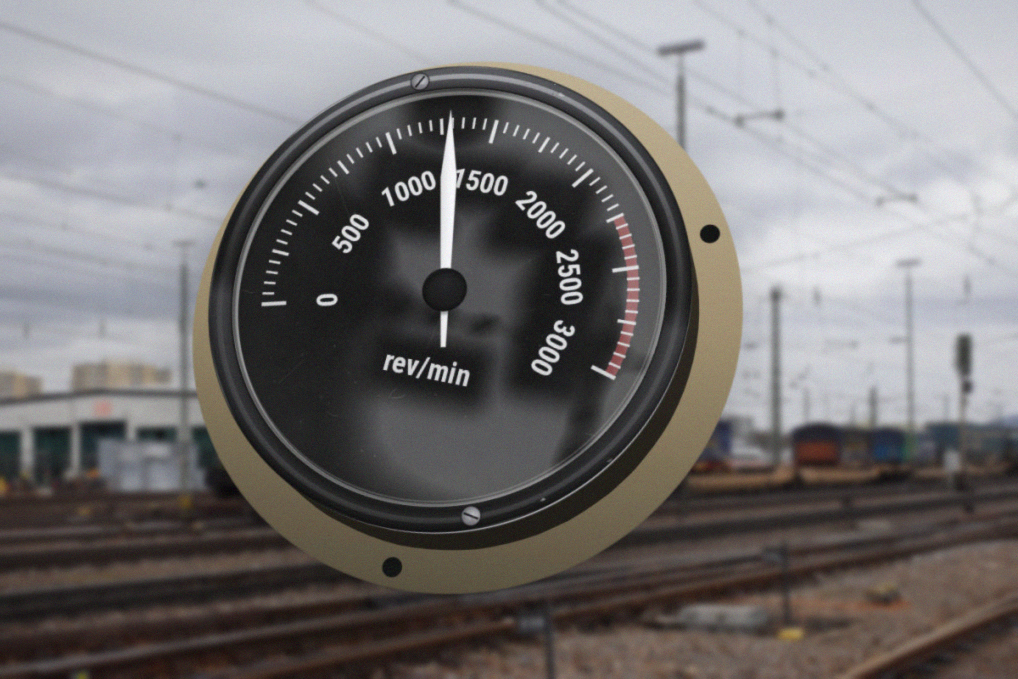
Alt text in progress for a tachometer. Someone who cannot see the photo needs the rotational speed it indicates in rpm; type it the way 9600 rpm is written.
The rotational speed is 1300 rpm
